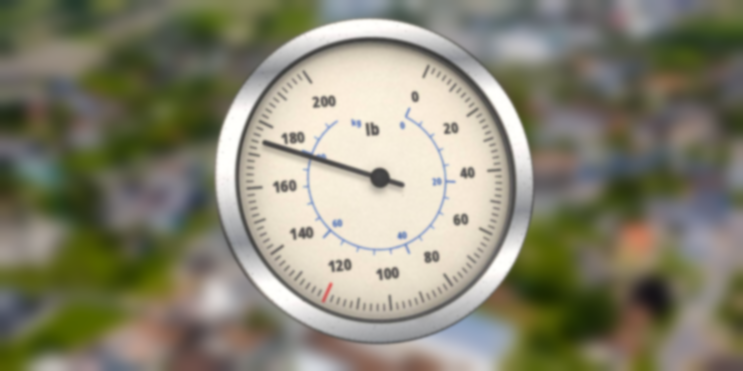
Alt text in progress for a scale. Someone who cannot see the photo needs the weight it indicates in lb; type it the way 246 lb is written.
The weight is 174 lb
